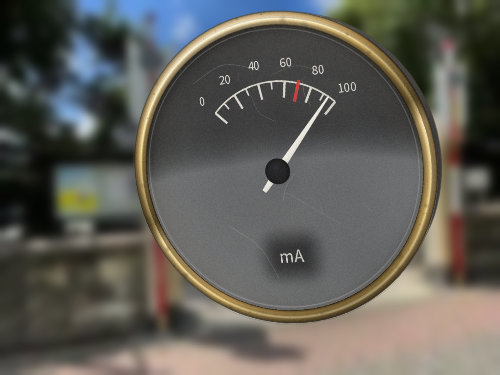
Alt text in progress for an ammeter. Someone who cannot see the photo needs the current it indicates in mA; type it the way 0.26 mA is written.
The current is 95 mA
